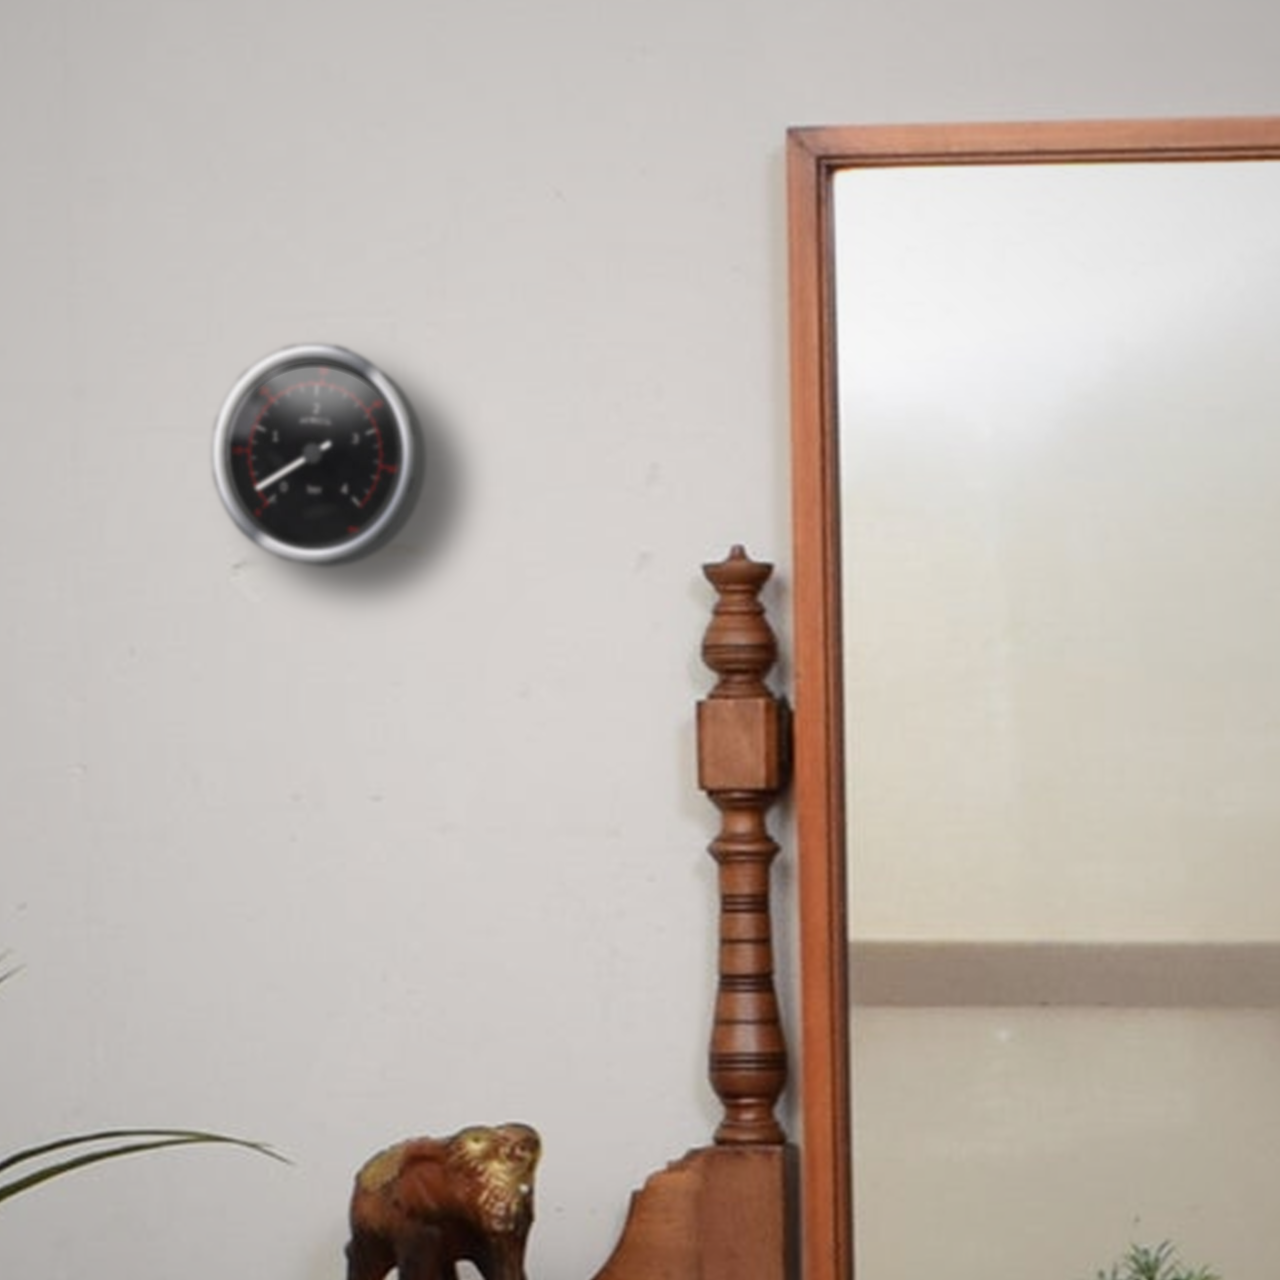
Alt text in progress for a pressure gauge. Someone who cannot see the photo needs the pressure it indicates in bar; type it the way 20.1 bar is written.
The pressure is 0.2 bar
